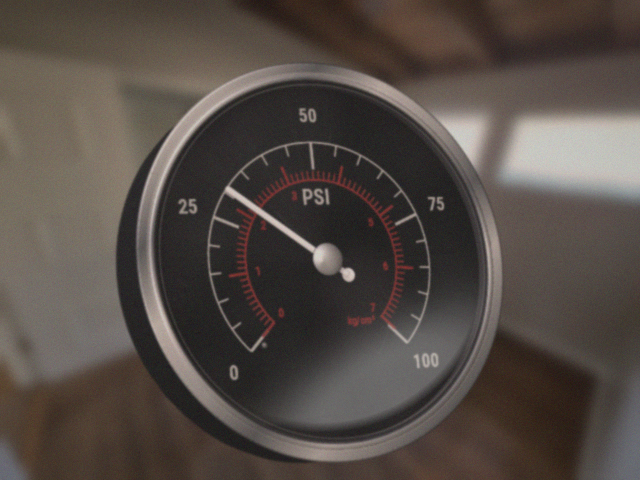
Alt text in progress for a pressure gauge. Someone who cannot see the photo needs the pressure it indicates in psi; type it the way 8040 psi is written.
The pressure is 30 psi
